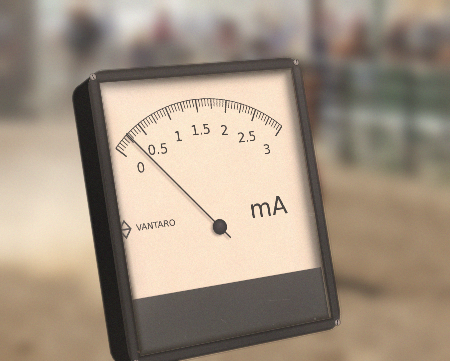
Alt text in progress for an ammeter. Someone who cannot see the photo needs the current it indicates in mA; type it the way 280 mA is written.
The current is 0.25 mA
